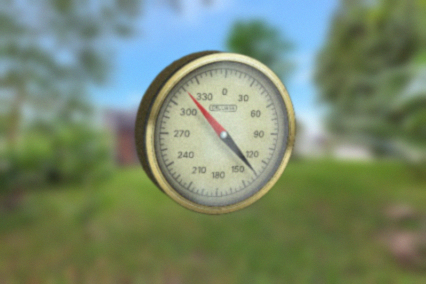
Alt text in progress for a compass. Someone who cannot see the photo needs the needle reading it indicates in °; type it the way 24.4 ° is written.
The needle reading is 315 °
